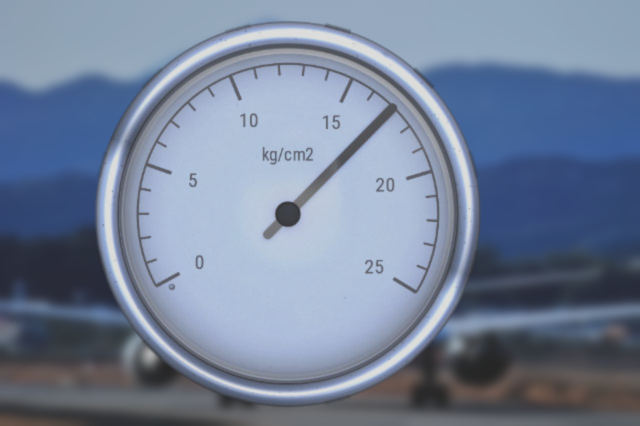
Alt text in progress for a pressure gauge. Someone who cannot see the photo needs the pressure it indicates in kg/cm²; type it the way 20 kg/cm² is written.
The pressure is 17 kg/cm²
